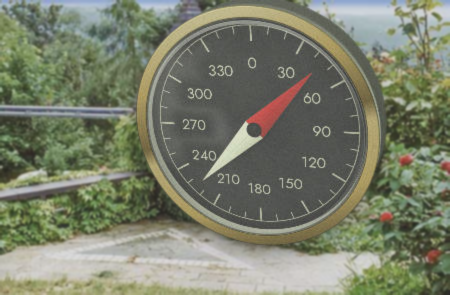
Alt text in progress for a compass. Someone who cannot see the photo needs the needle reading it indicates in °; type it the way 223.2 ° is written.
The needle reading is 45 °
